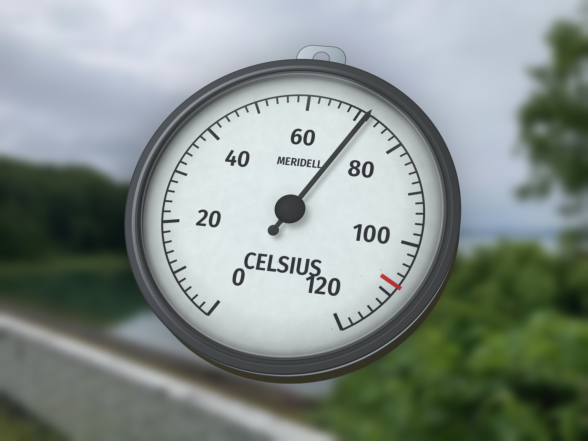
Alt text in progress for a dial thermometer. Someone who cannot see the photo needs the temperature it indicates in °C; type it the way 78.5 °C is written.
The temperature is 72 °C
